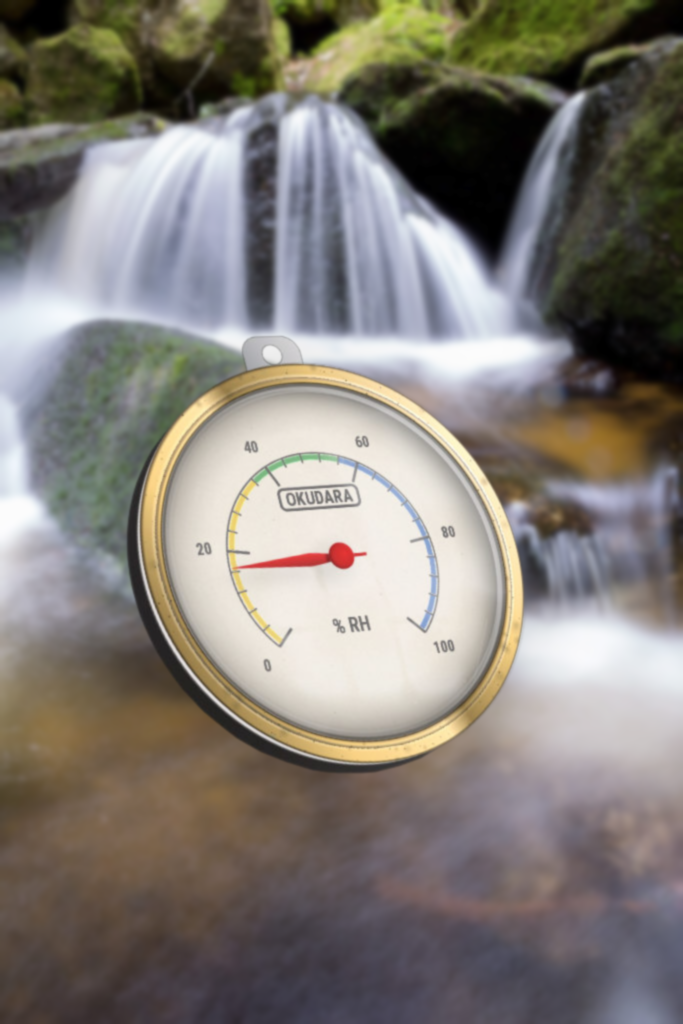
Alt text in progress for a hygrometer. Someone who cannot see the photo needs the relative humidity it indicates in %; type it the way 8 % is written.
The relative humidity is 16 %
